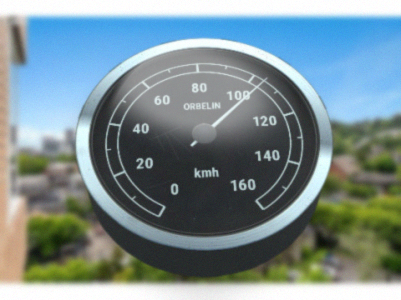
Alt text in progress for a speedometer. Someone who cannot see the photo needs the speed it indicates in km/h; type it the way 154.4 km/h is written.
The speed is 105 km/h
